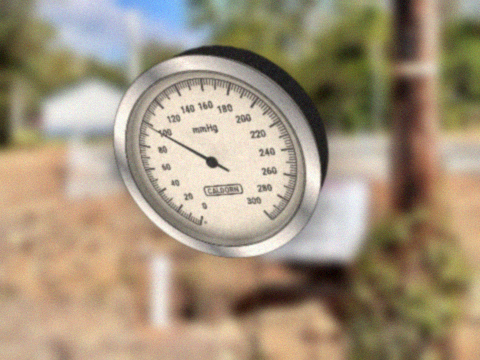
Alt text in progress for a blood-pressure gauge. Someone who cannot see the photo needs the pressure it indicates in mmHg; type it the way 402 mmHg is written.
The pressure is 100 mmHg
